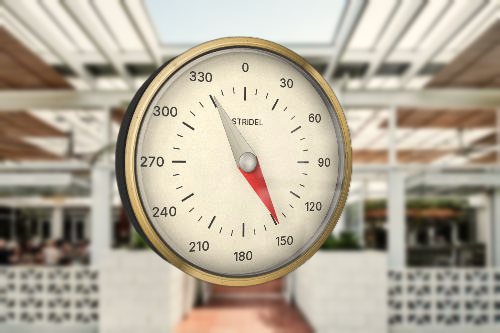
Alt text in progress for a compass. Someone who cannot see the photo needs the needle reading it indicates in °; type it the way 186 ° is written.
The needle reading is 150 °
